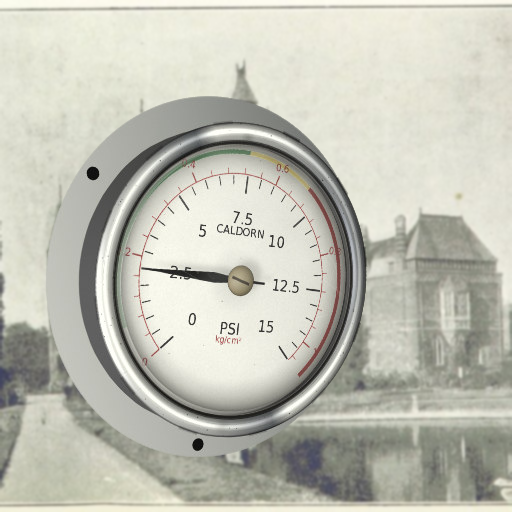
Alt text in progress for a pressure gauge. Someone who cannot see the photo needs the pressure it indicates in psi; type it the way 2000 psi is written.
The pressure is 2.5 psi
